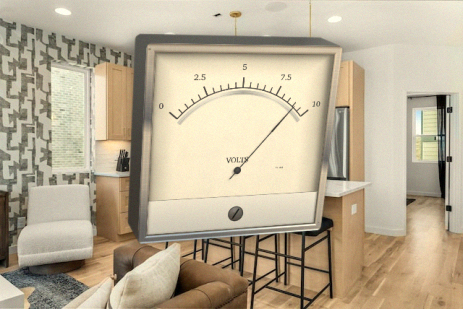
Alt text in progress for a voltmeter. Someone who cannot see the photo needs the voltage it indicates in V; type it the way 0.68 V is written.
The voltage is 9 V
